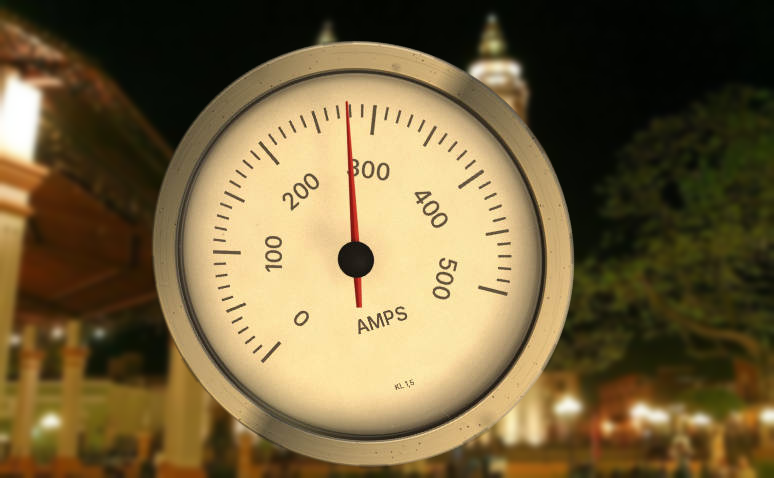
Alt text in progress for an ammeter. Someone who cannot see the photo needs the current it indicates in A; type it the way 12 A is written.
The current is 280 A
